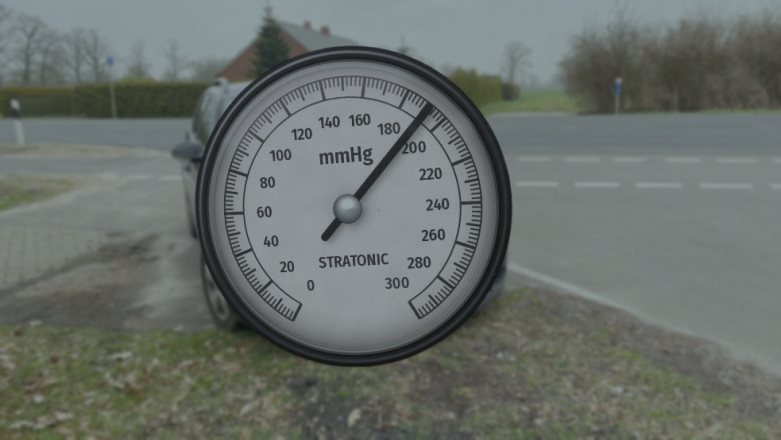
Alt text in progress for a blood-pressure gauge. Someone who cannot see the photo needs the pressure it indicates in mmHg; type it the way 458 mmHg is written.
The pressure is 192 mmHg
